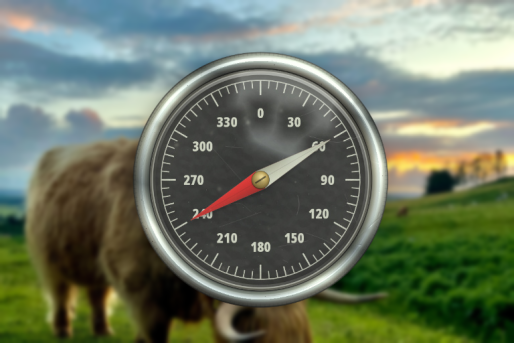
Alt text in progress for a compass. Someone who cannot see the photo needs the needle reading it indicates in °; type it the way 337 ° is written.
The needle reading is 240 °
